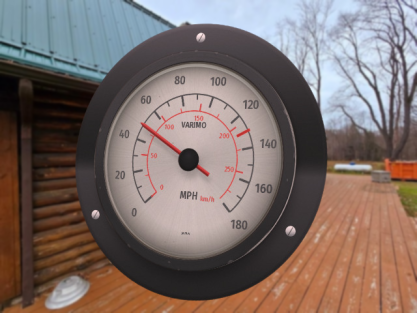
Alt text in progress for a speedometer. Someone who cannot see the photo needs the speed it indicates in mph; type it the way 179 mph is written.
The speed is 50 mph
